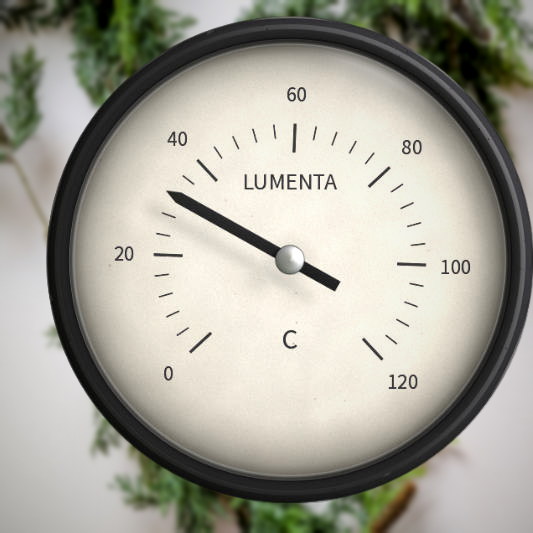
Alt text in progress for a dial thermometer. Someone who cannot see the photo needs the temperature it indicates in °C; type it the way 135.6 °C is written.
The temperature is 32 °C
